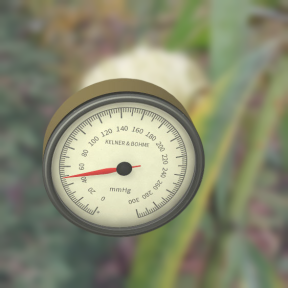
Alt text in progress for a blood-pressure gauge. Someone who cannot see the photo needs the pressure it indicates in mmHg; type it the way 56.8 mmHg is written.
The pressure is 50 mmHg
